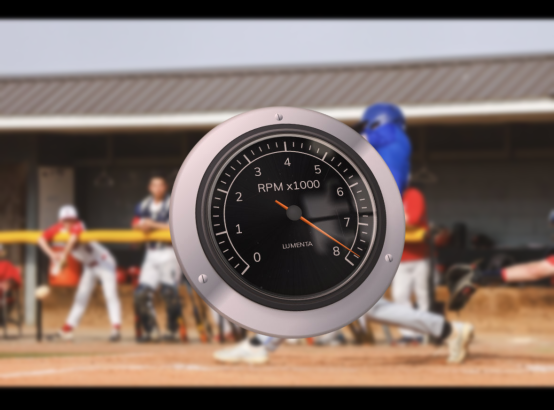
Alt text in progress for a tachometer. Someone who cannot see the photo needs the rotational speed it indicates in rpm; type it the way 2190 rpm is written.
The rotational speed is 7800 rpm
